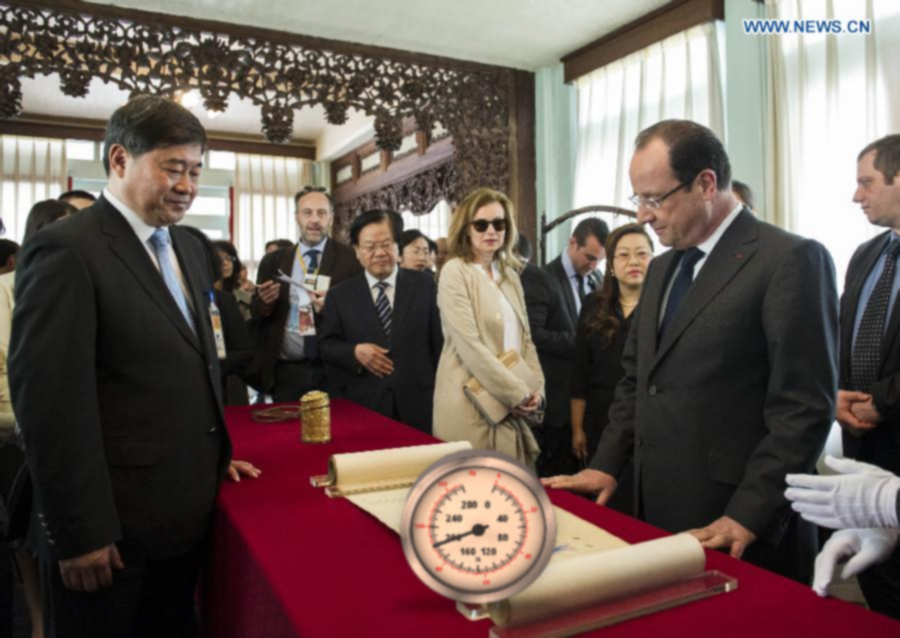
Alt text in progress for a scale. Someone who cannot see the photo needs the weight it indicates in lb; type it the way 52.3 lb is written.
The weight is 200 lb
